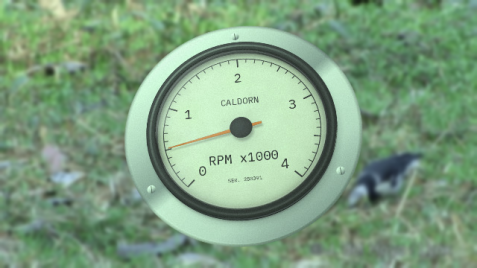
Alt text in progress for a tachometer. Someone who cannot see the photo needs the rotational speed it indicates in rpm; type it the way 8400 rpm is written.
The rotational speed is 500 rpm
